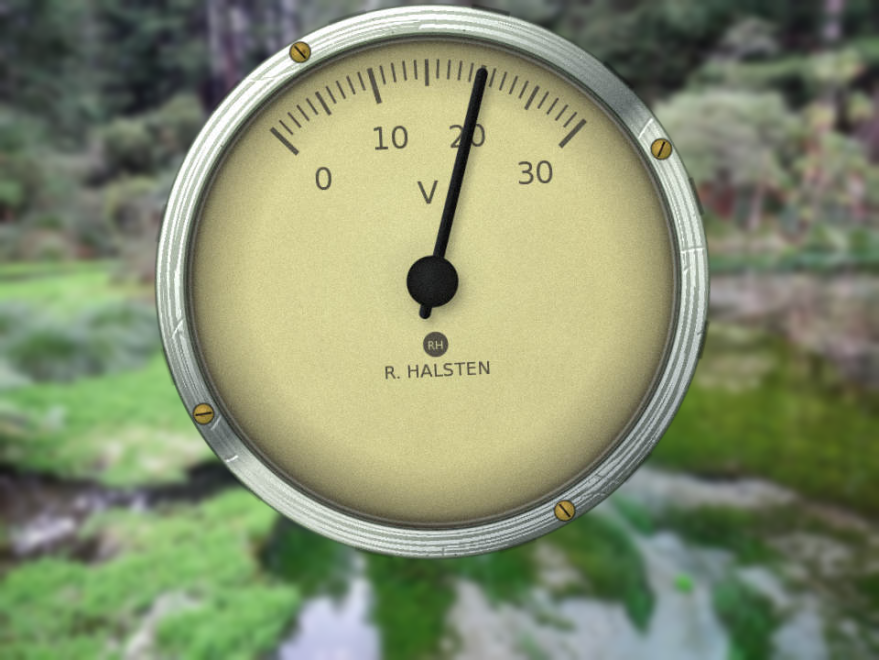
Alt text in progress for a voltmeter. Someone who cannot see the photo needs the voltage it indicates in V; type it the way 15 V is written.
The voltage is 20 V
